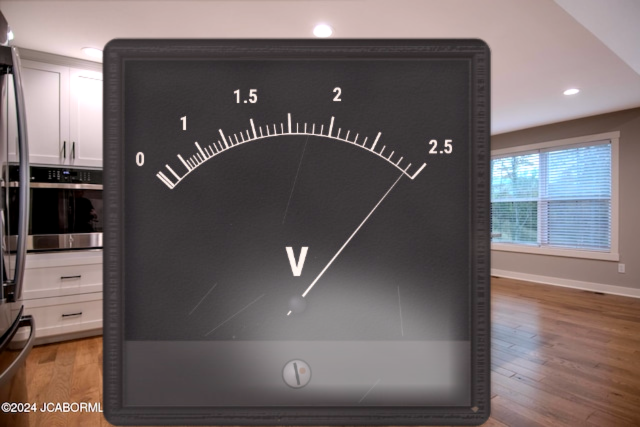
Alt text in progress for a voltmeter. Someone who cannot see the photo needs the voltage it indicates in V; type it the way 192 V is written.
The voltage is 2.45 V
